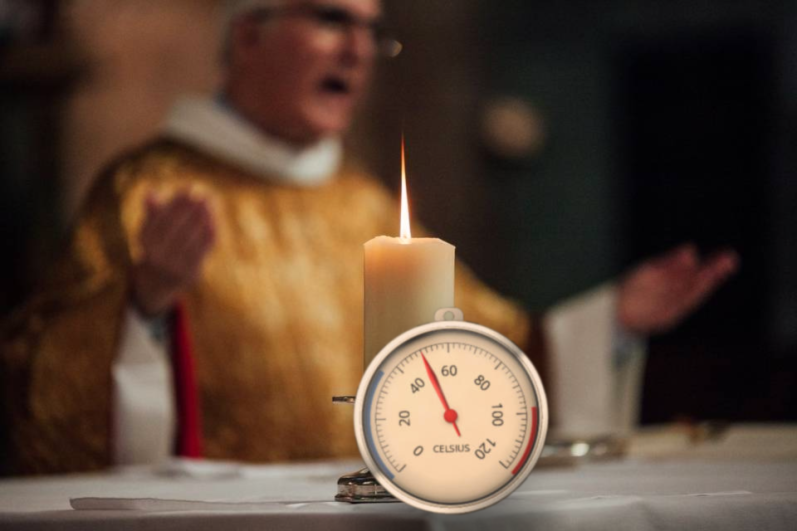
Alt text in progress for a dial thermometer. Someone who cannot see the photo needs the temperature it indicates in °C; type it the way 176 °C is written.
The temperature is 50 °C
